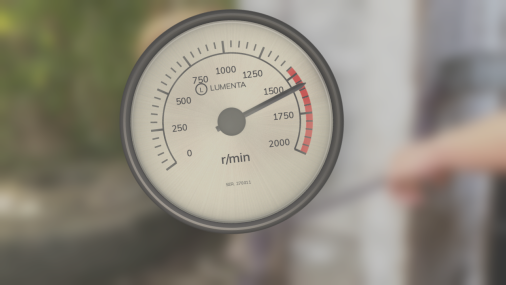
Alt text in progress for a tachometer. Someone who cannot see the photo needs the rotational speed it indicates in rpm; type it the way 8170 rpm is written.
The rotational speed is 1575 rpm
